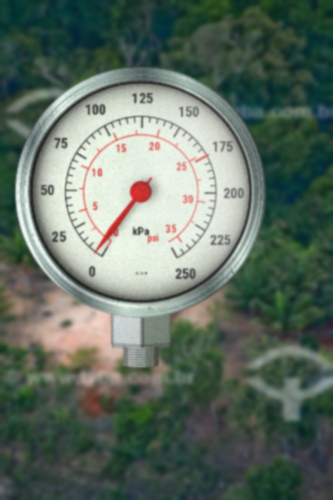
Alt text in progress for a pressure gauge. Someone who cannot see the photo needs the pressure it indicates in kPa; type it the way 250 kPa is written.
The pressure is 5 kPa
